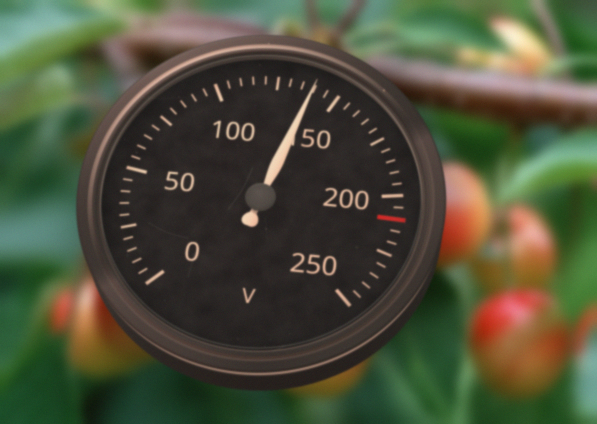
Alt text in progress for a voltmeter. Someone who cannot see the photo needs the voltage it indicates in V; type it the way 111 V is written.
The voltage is 140 V
